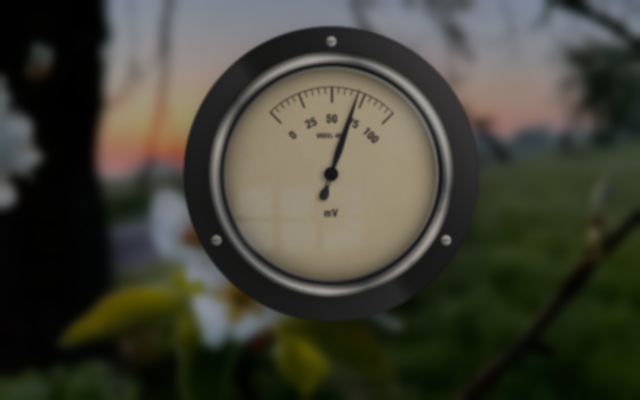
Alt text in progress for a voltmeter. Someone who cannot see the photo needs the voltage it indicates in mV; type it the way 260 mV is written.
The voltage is 70 mV
